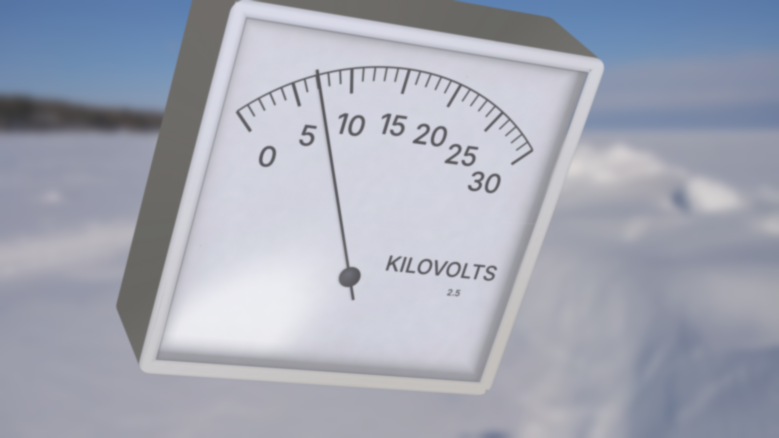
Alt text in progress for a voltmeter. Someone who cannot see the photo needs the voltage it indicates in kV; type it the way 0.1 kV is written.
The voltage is 7 kV
